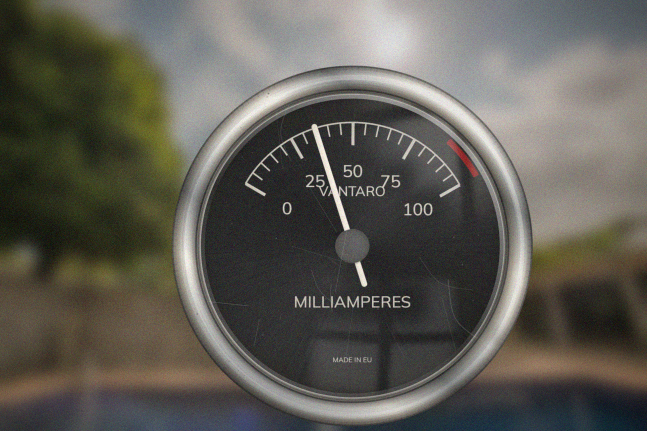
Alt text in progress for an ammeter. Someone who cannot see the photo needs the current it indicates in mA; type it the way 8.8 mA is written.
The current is 35 mA
